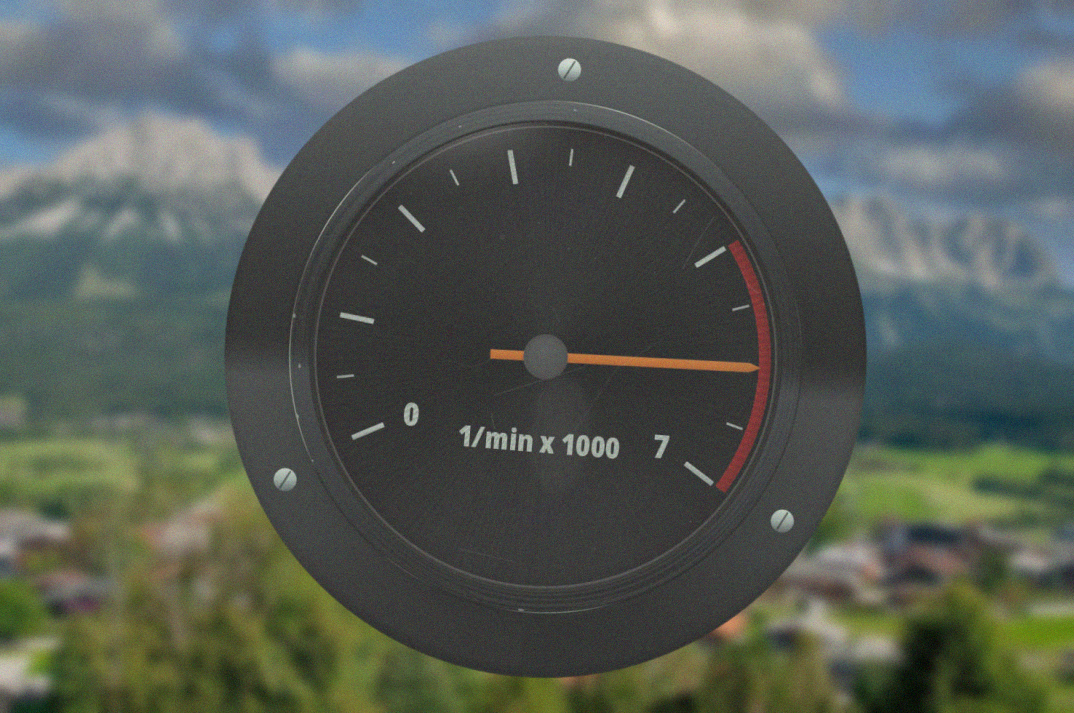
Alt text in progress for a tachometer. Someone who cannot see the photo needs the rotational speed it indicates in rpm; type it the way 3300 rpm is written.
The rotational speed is 6000 rpm
